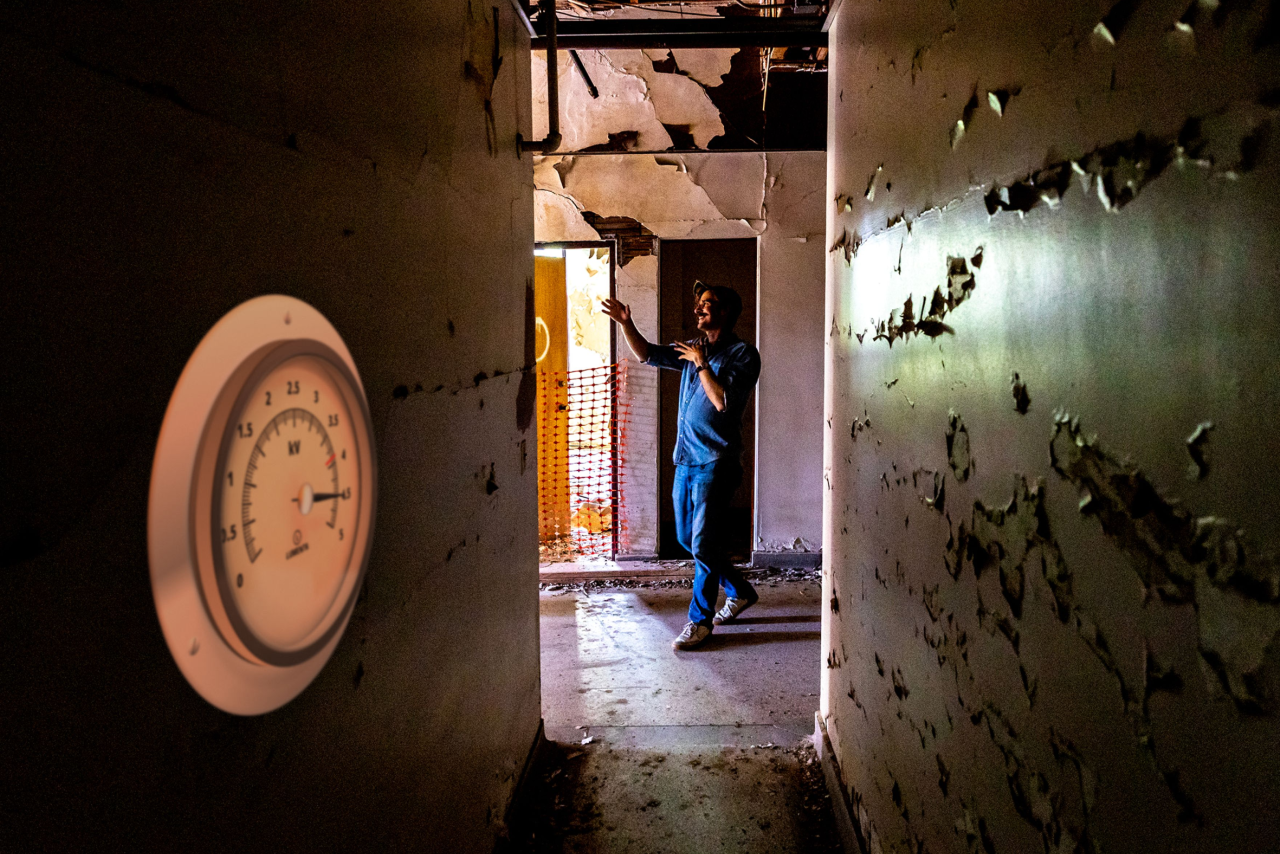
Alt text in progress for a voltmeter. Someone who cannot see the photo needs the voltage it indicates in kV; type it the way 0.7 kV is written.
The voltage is 4.5 kV
